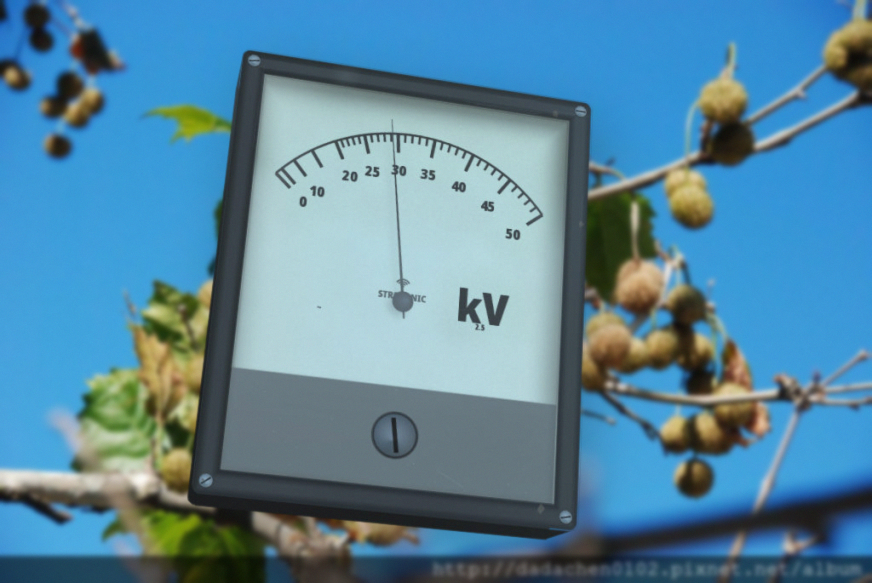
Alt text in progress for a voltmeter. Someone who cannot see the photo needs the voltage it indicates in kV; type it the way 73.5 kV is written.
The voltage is 29 kV
